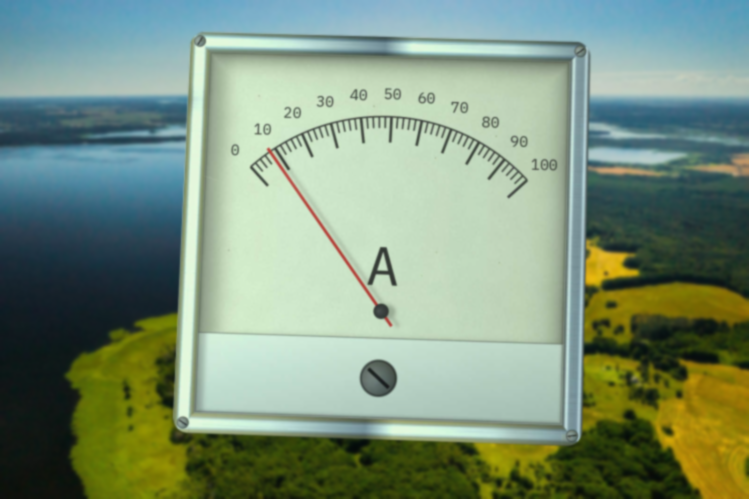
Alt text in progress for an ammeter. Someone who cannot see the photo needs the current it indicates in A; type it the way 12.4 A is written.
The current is 8 A
